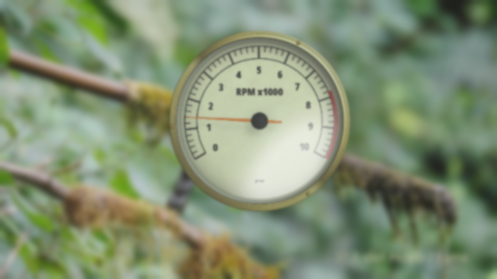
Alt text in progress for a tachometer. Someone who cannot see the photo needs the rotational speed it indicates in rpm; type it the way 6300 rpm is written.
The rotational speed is 1400 rpm
